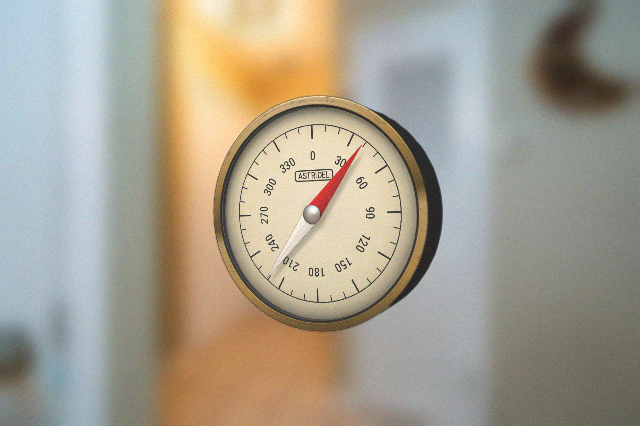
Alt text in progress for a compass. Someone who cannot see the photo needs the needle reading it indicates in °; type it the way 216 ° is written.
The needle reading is 40 °
